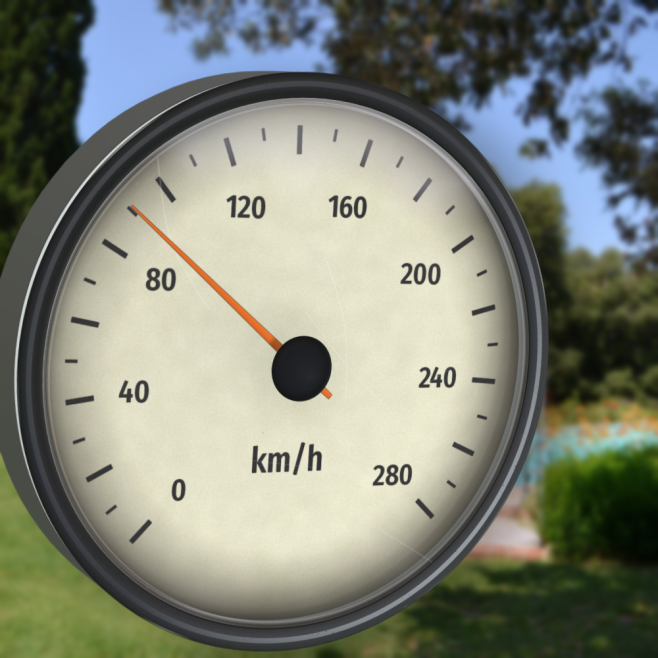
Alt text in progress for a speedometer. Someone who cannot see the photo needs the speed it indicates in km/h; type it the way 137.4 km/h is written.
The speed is 90 km/h
